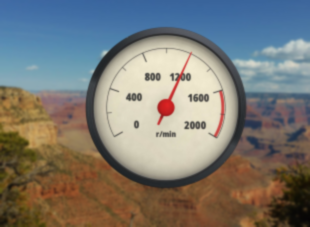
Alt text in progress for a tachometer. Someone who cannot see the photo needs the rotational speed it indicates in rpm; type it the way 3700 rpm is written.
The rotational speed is 1200 rpm
